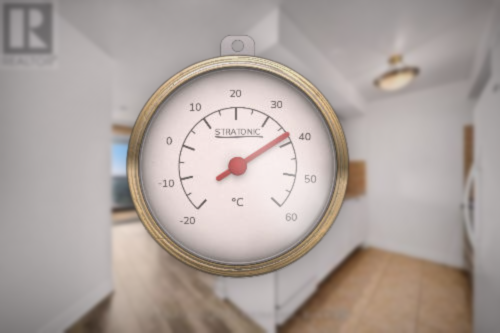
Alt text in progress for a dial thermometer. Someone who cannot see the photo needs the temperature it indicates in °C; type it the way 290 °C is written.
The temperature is 37.5 °C
